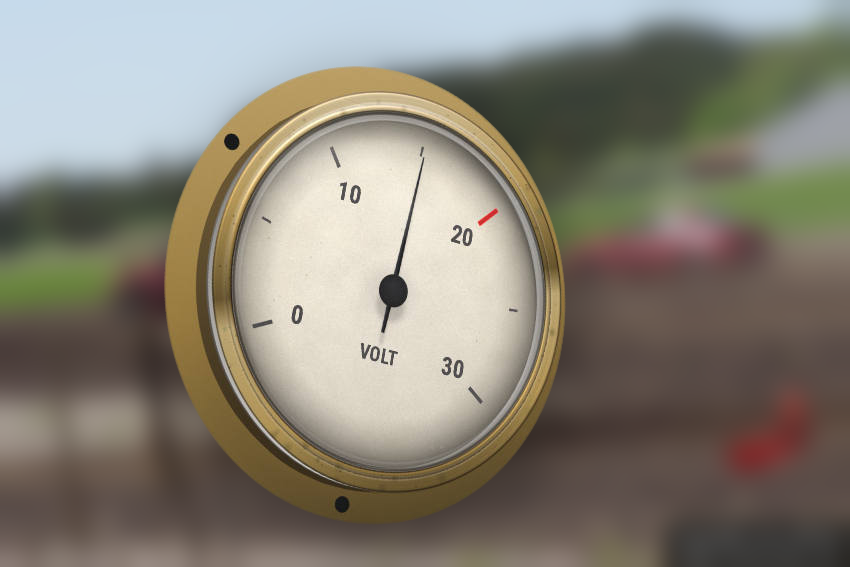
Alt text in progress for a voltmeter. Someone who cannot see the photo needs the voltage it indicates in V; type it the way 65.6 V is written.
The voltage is 15 V
